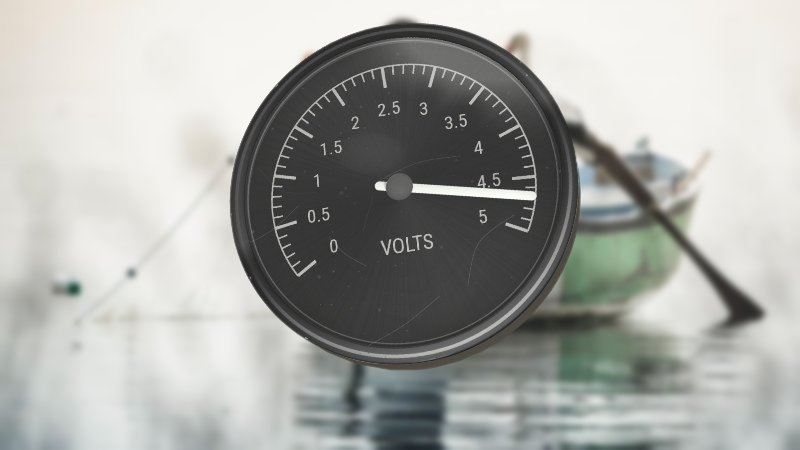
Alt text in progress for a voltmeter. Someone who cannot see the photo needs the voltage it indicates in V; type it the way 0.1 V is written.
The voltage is 4.7 V
